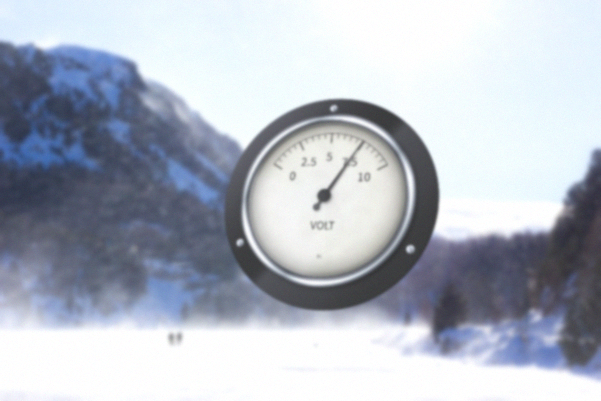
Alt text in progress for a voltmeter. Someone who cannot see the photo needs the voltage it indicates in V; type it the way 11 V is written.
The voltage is 7.5 V
